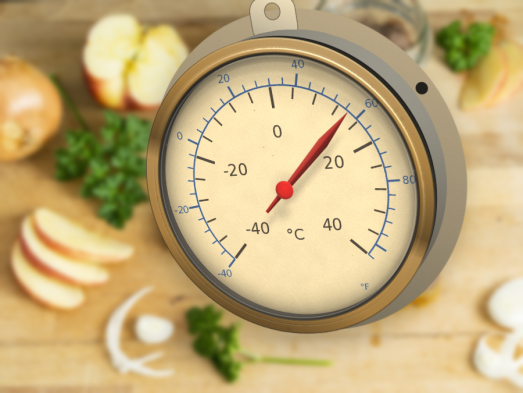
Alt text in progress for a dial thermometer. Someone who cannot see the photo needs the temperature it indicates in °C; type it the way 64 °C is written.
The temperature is 14 °C
